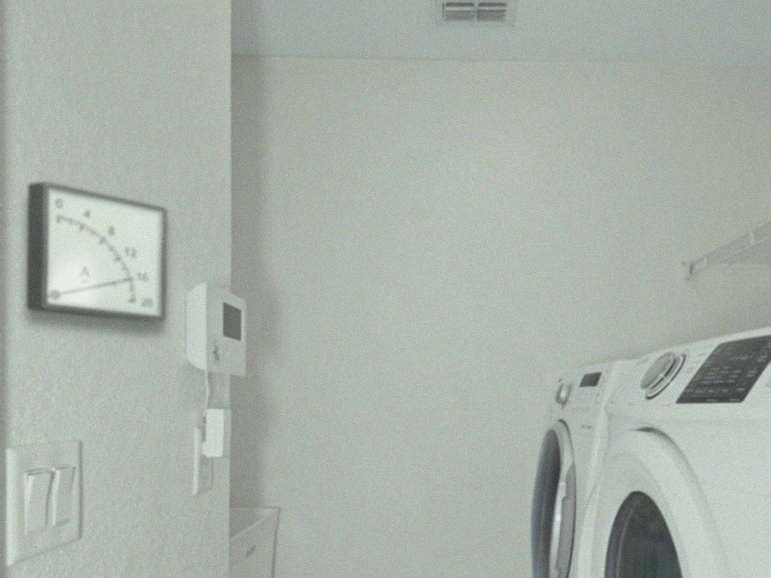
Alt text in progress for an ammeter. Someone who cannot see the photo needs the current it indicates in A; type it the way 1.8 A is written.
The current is 16 A
